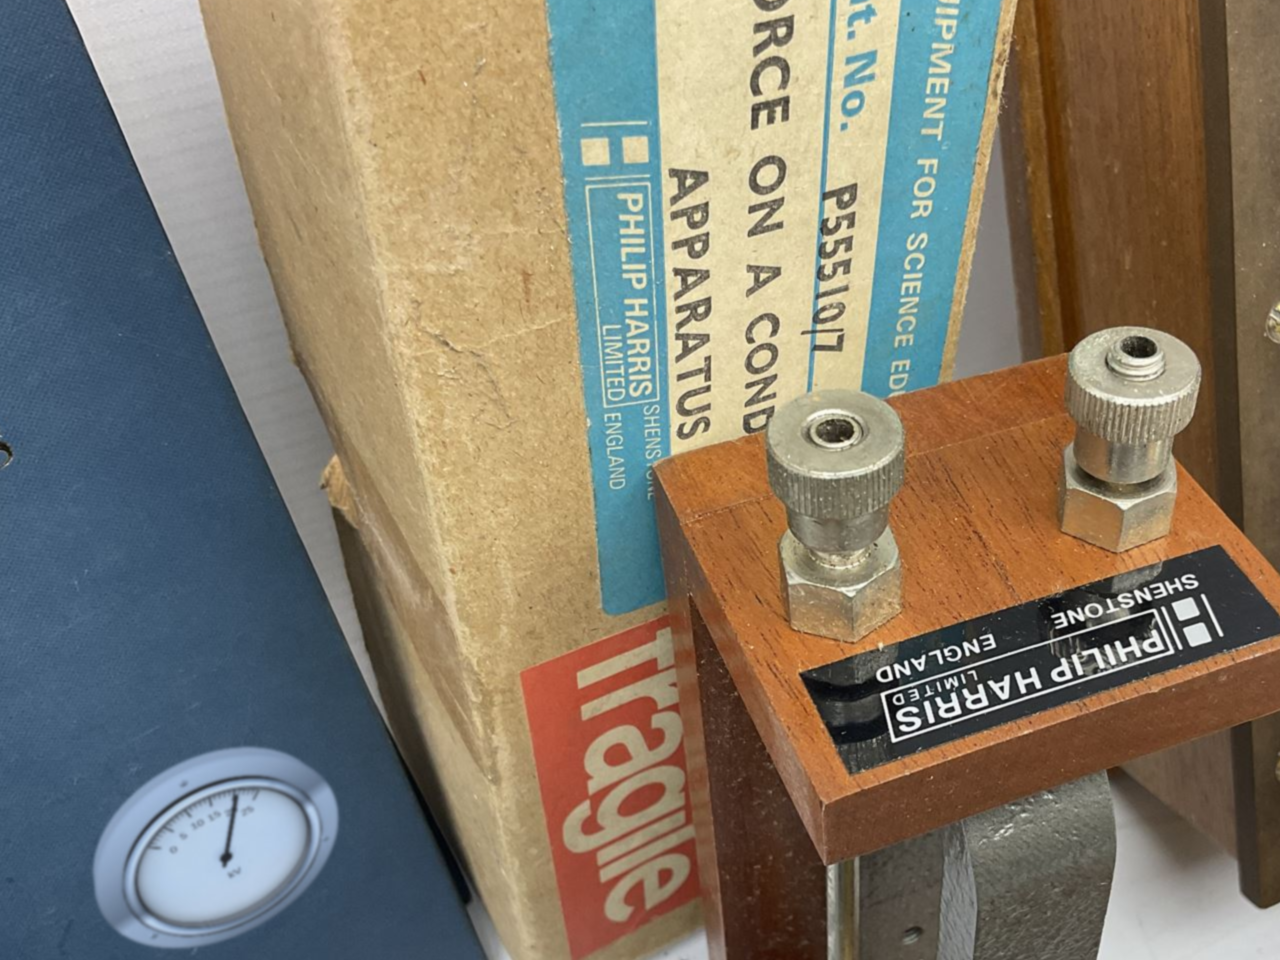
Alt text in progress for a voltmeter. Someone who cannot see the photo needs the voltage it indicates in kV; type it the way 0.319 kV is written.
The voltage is 20 kV
